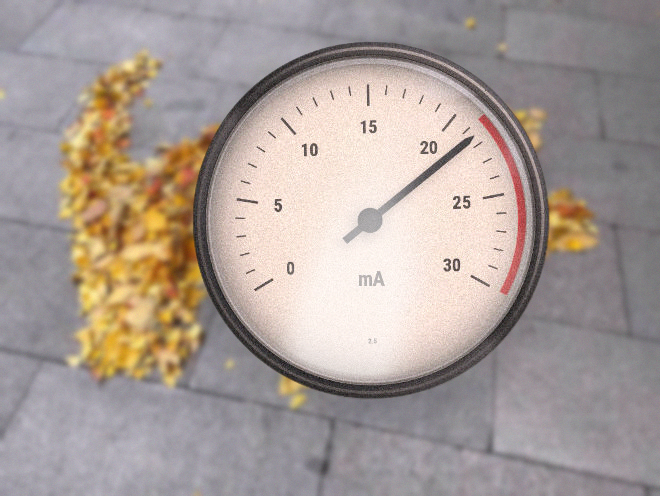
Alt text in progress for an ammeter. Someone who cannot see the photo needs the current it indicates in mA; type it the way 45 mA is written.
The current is 21.5 mA
